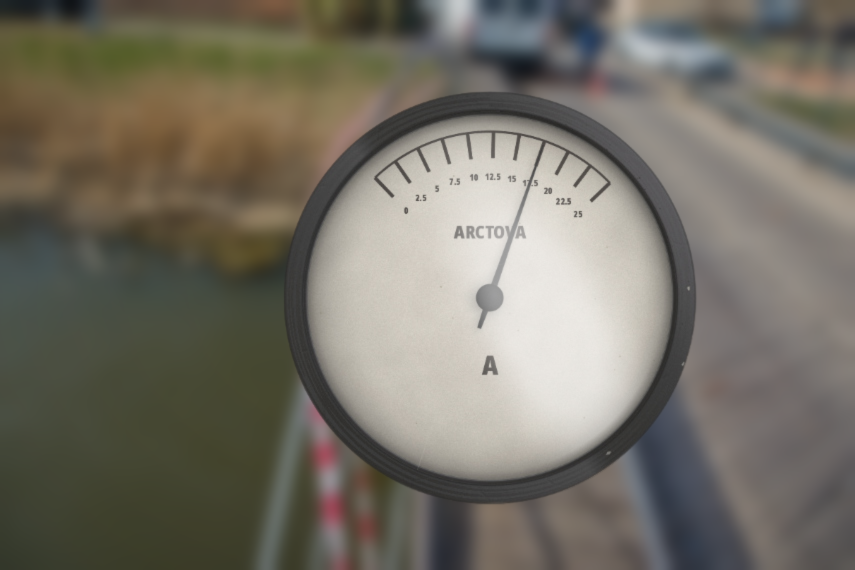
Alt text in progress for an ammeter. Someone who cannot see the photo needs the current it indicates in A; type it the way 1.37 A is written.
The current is 17.5 A
